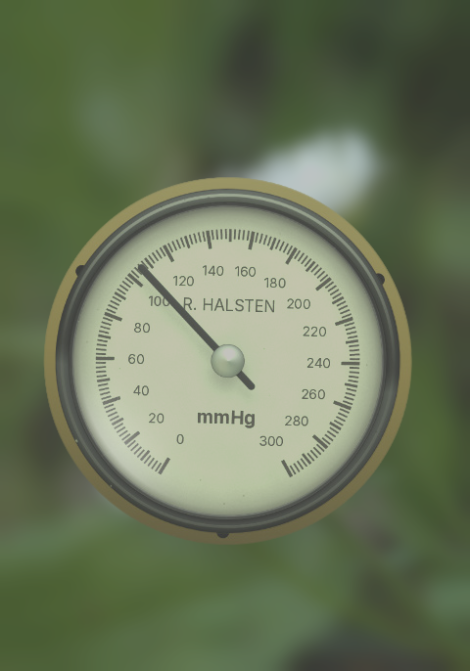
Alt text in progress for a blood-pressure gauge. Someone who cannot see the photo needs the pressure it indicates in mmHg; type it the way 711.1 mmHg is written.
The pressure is 106 mmHg
